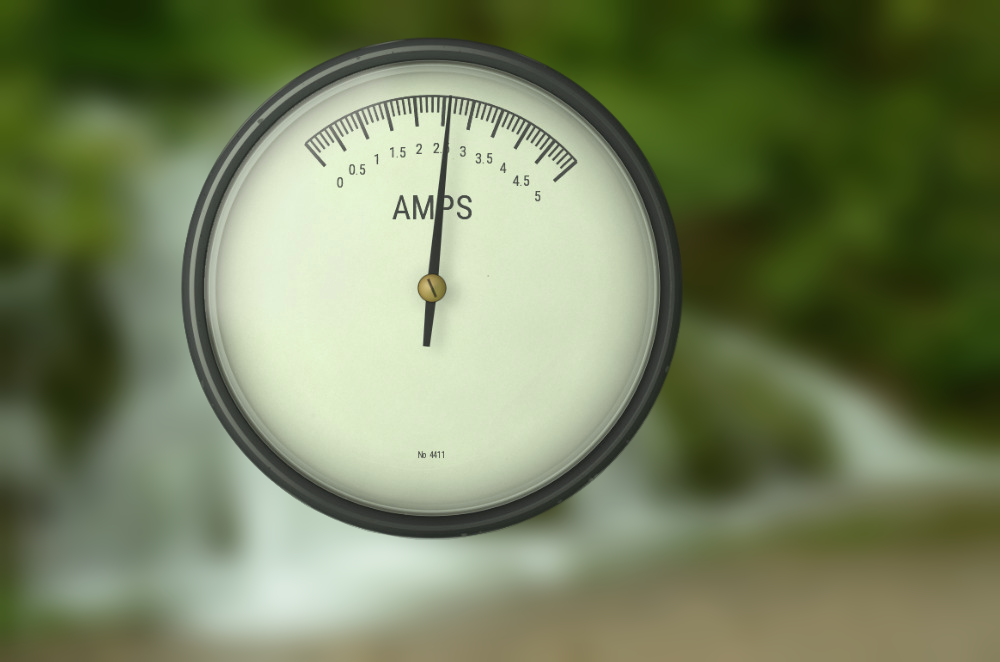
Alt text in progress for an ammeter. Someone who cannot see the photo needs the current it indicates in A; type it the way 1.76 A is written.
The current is 2.6 A
